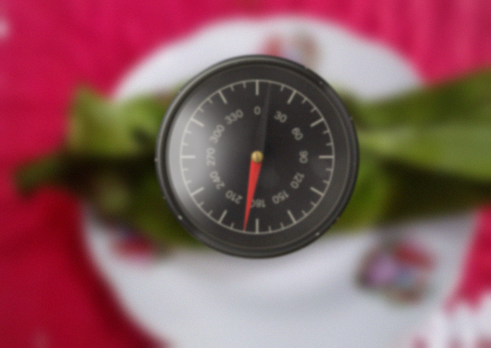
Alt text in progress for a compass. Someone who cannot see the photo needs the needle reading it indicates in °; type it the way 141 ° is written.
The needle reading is 190 °
